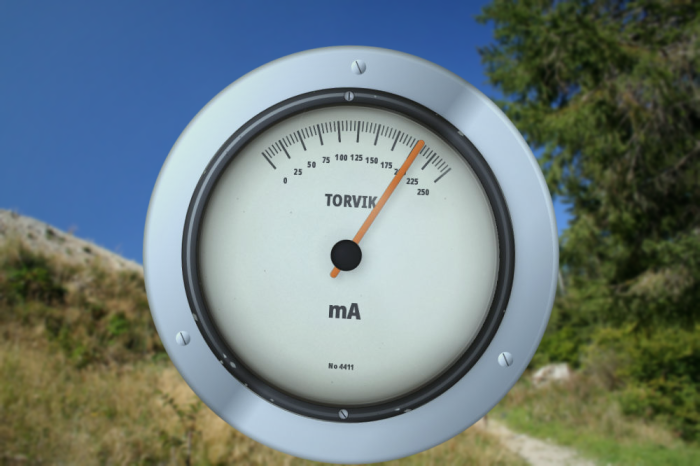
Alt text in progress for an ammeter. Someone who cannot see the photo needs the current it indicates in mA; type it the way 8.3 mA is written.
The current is 205 mA
